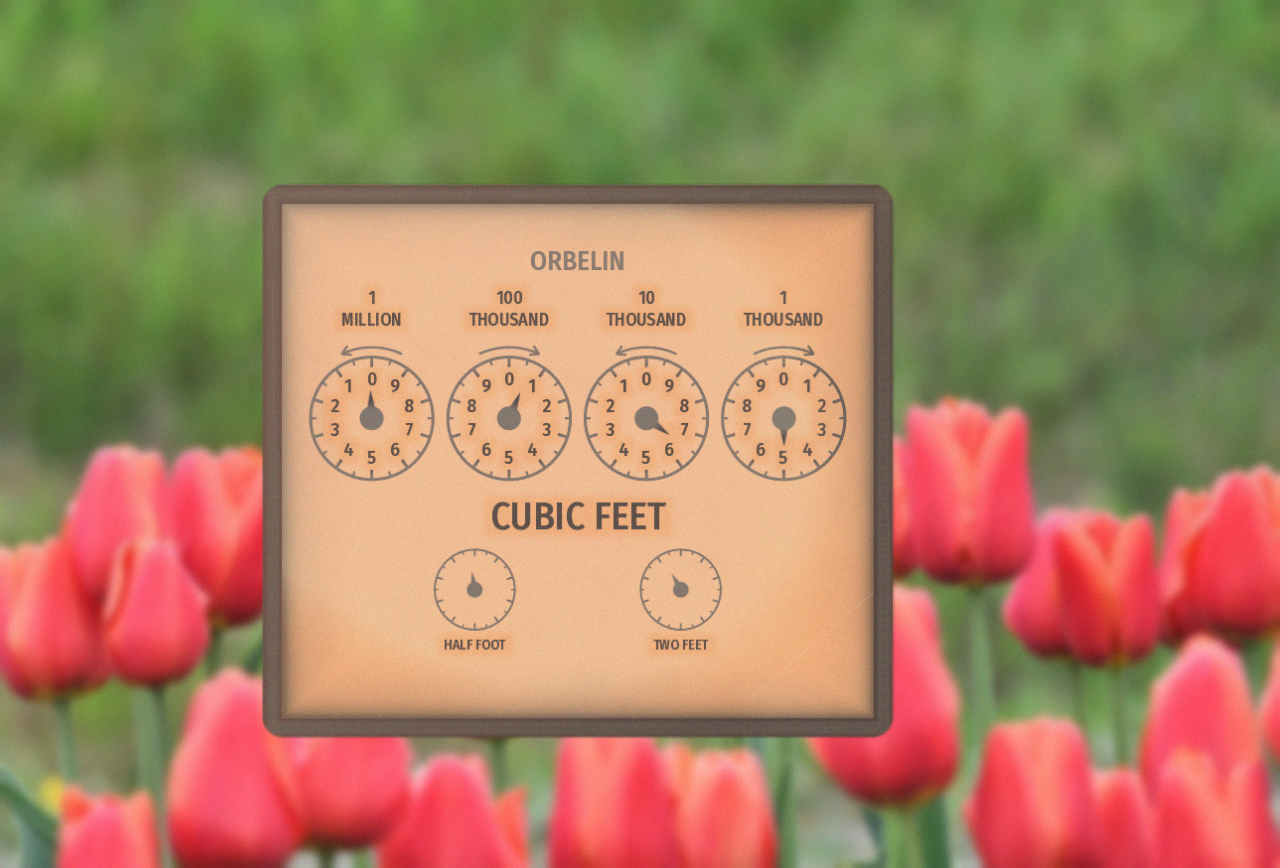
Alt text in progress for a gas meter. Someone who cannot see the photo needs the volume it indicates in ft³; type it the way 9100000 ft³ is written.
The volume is 6500 ft³
